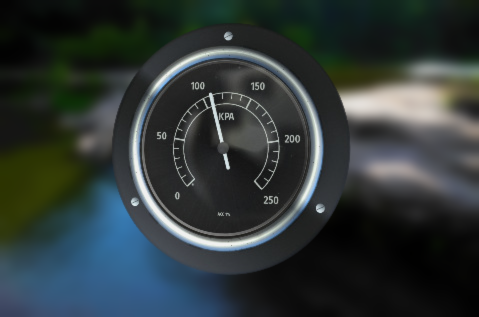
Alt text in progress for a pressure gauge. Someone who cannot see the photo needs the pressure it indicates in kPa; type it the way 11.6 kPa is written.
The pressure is 110 kPa
